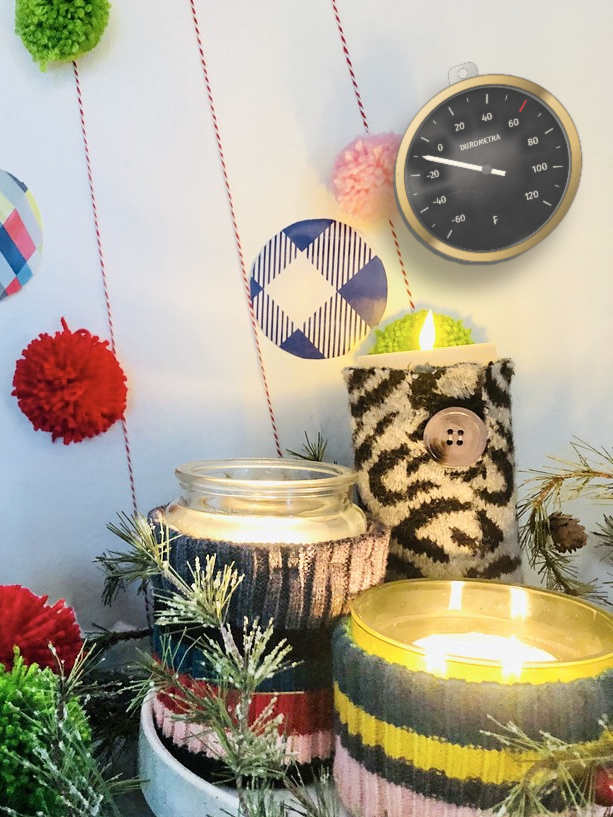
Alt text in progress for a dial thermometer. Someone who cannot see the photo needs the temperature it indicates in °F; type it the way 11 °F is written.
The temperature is -10 °F
